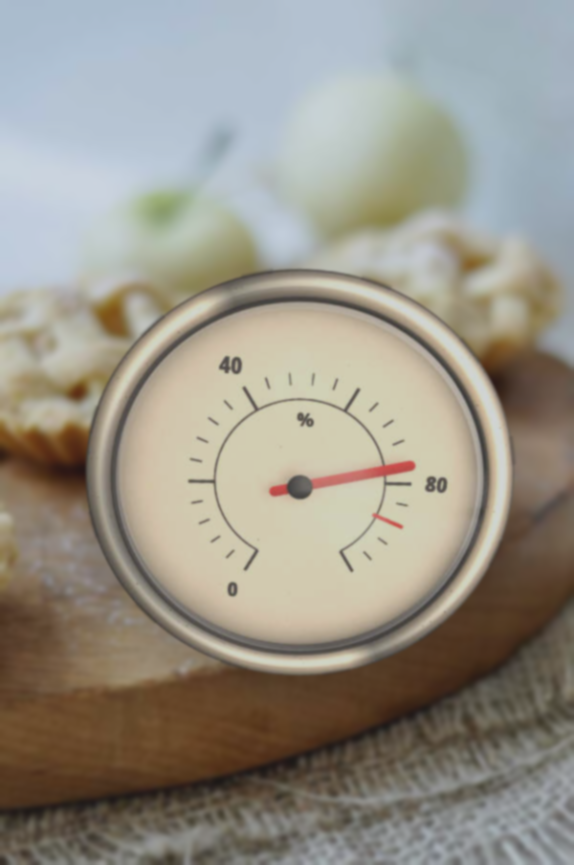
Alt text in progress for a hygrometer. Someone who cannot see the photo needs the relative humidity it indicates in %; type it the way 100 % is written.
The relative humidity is 76 %
